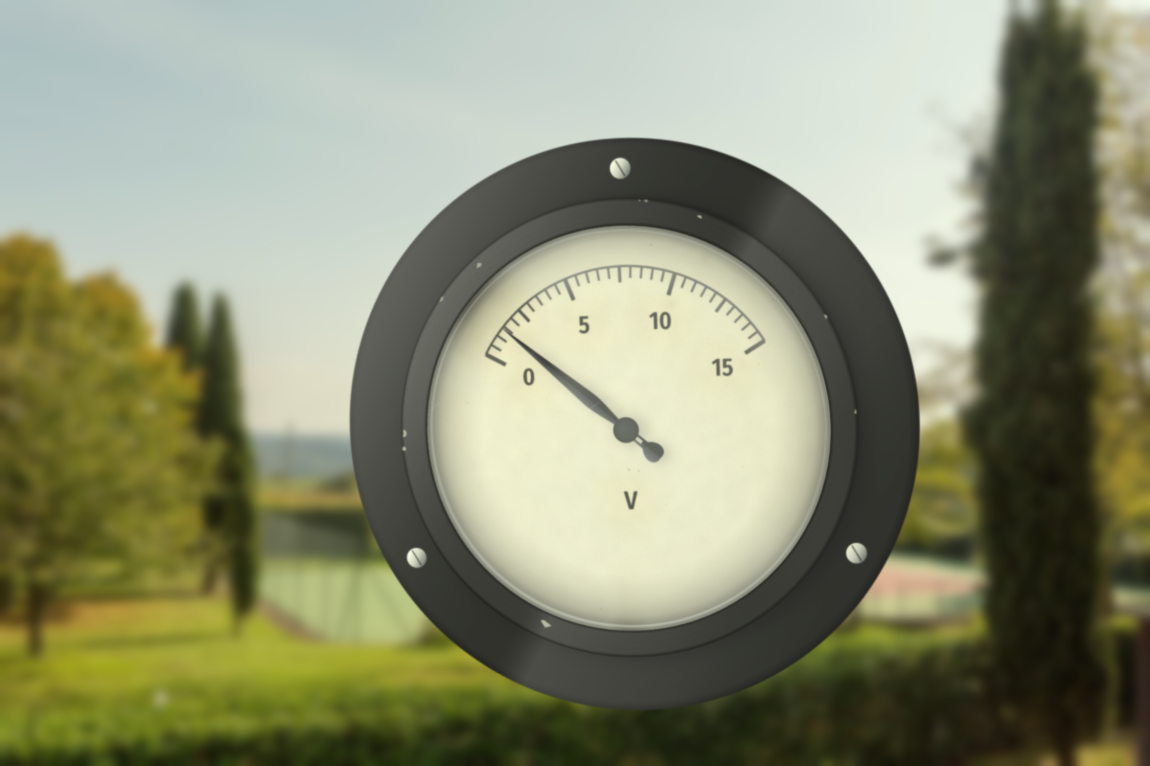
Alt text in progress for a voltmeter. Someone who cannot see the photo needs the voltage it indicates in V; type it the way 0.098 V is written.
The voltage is 1.5 V
